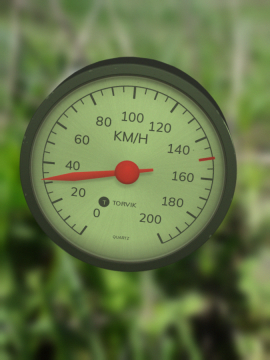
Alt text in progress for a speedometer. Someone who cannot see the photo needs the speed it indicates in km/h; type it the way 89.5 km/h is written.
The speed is 32.5 km/h
